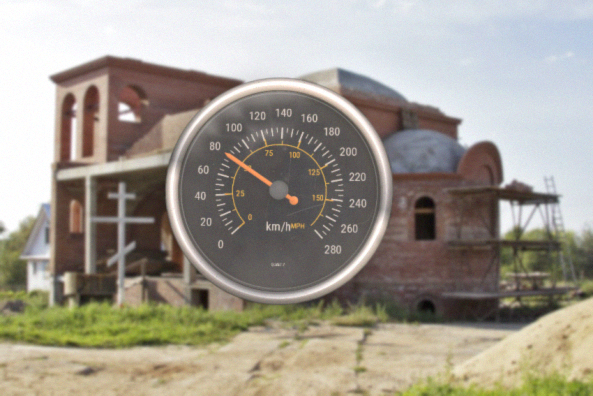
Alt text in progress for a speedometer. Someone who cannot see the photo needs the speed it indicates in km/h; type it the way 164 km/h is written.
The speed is 80 km/h
